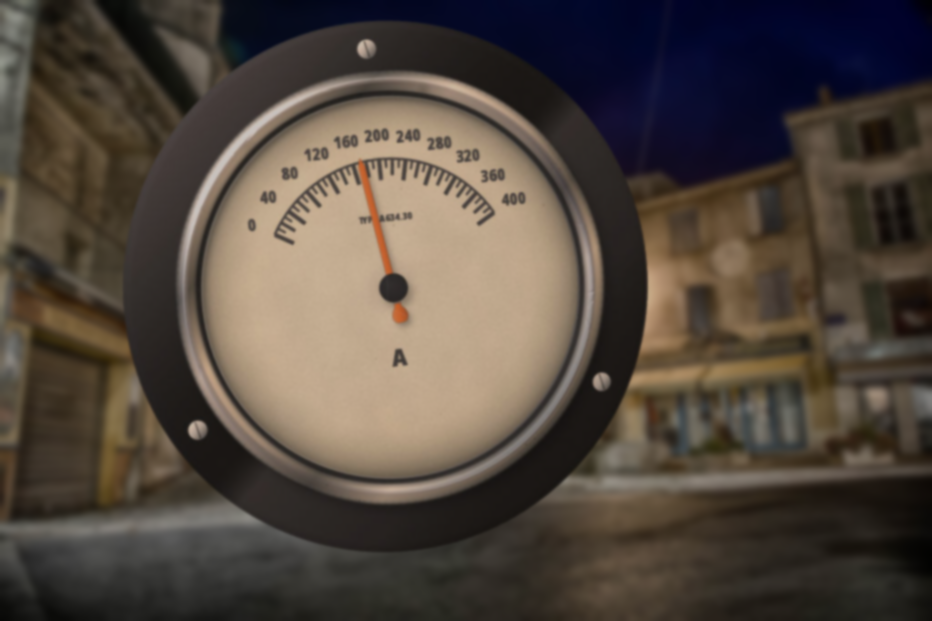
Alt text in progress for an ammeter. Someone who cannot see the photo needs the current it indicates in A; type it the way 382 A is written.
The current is 170 A
